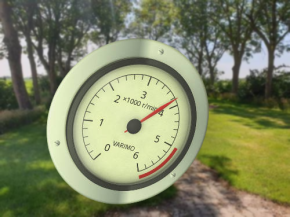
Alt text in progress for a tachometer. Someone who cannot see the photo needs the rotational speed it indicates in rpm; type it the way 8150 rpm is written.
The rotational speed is 3800 rpm
